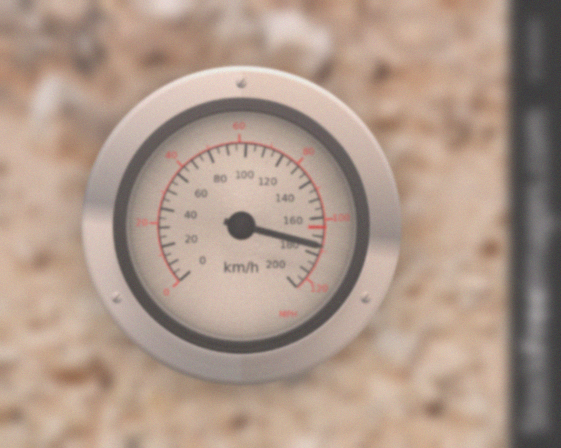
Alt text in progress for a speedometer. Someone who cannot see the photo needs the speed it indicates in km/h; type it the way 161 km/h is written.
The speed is 175 km/h
